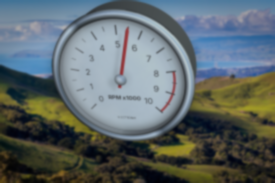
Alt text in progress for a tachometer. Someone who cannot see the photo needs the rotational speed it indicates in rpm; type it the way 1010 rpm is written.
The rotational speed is 5500 rpm
